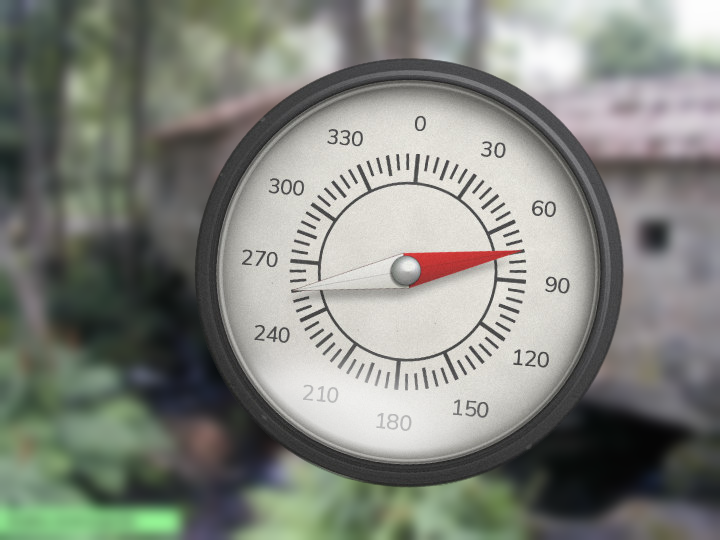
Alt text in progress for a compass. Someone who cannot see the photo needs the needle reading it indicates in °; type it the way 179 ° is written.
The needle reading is 75 °
